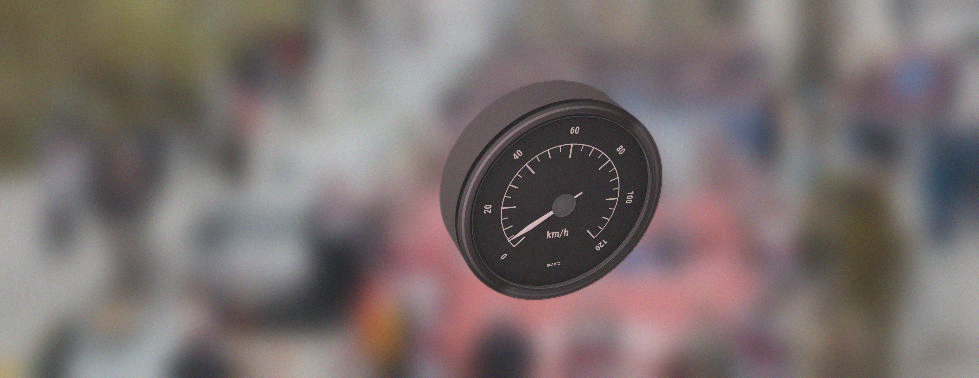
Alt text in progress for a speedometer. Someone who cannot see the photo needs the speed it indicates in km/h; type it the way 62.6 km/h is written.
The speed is 5 km/h
